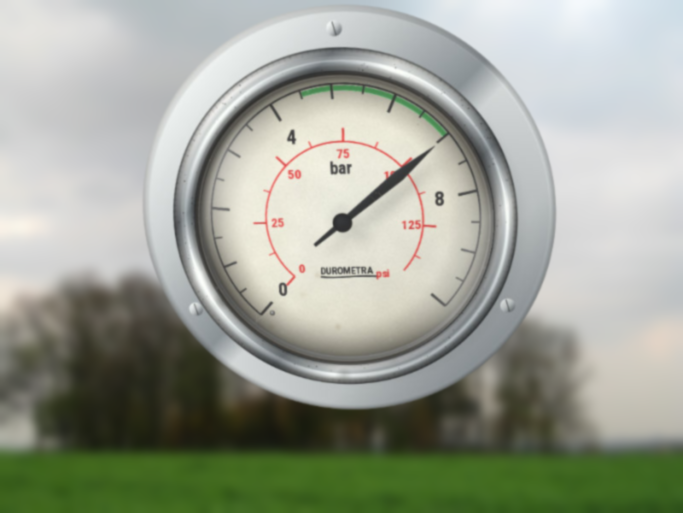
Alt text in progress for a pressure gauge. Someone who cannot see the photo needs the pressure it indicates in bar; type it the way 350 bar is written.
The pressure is 7 bar
